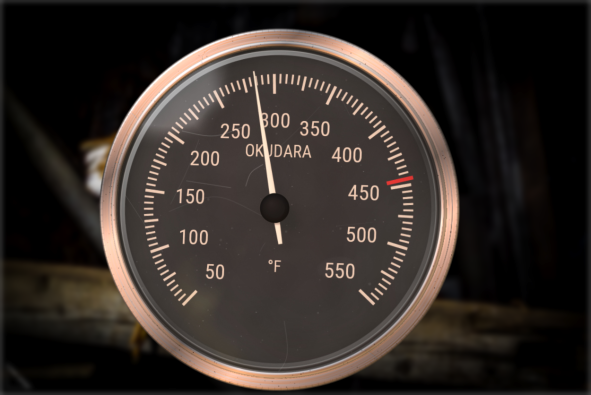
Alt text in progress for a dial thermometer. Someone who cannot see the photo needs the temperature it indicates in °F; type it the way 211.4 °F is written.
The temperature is 285 °F
